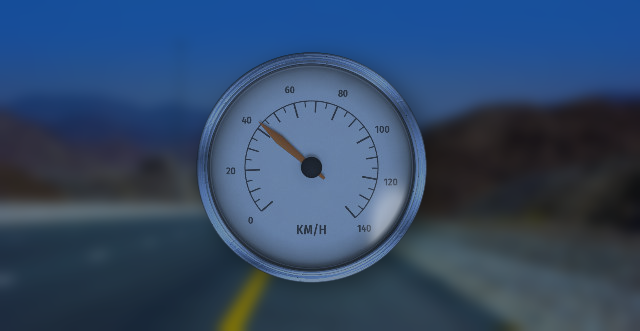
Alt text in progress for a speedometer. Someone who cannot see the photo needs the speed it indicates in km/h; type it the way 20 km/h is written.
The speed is 42.5 km/h
